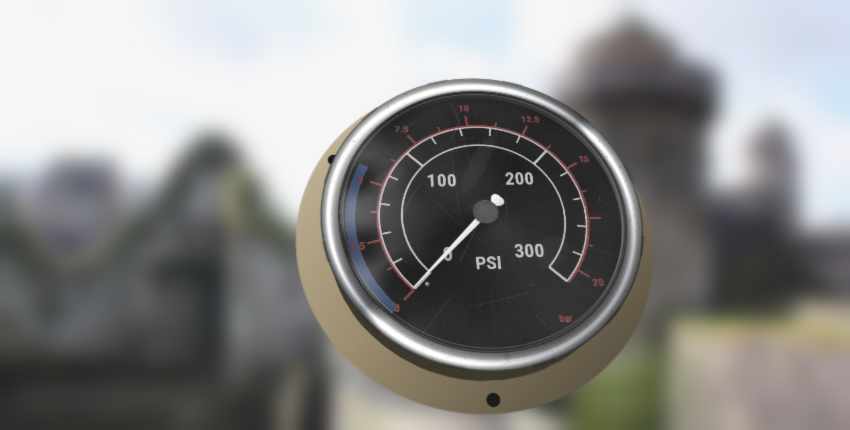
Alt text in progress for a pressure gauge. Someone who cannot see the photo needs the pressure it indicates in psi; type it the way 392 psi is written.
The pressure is 0 psi
